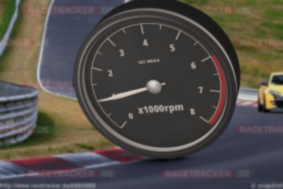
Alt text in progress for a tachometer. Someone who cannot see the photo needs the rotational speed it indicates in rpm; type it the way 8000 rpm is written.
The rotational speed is 1000 rpm
